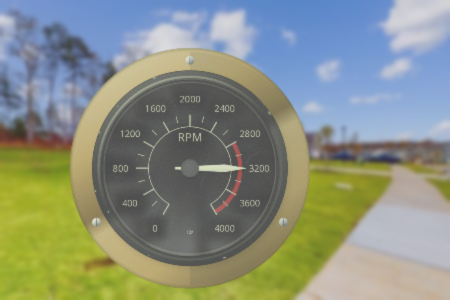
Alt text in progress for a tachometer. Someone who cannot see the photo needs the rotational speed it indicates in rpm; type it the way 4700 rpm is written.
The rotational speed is 3200 rpm
